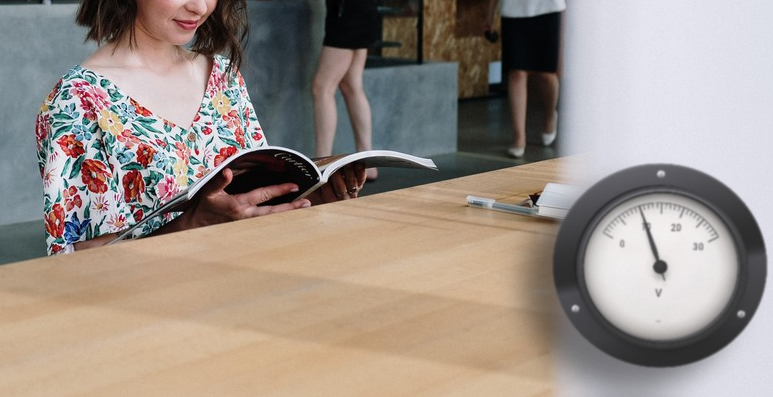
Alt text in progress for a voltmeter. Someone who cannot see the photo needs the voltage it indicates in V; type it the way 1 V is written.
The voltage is 10 V
